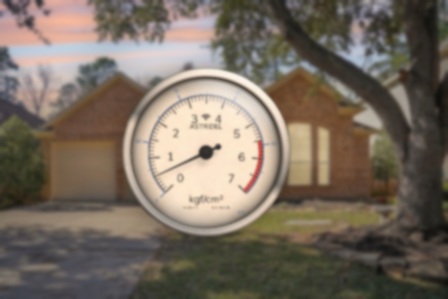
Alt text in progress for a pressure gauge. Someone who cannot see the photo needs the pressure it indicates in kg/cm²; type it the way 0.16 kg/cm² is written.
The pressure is 0.5 kg/cm²
